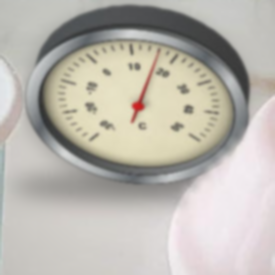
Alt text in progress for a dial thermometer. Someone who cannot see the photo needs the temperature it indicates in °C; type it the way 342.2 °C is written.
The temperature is 16 °C
